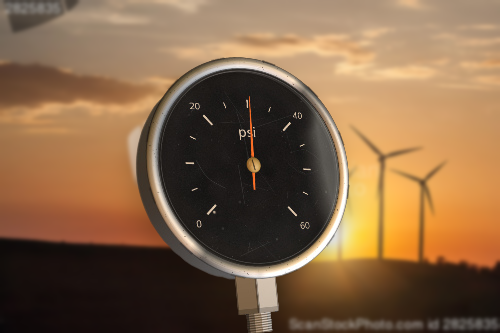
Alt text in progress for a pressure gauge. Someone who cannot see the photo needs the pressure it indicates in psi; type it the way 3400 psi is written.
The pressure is 30 psi
